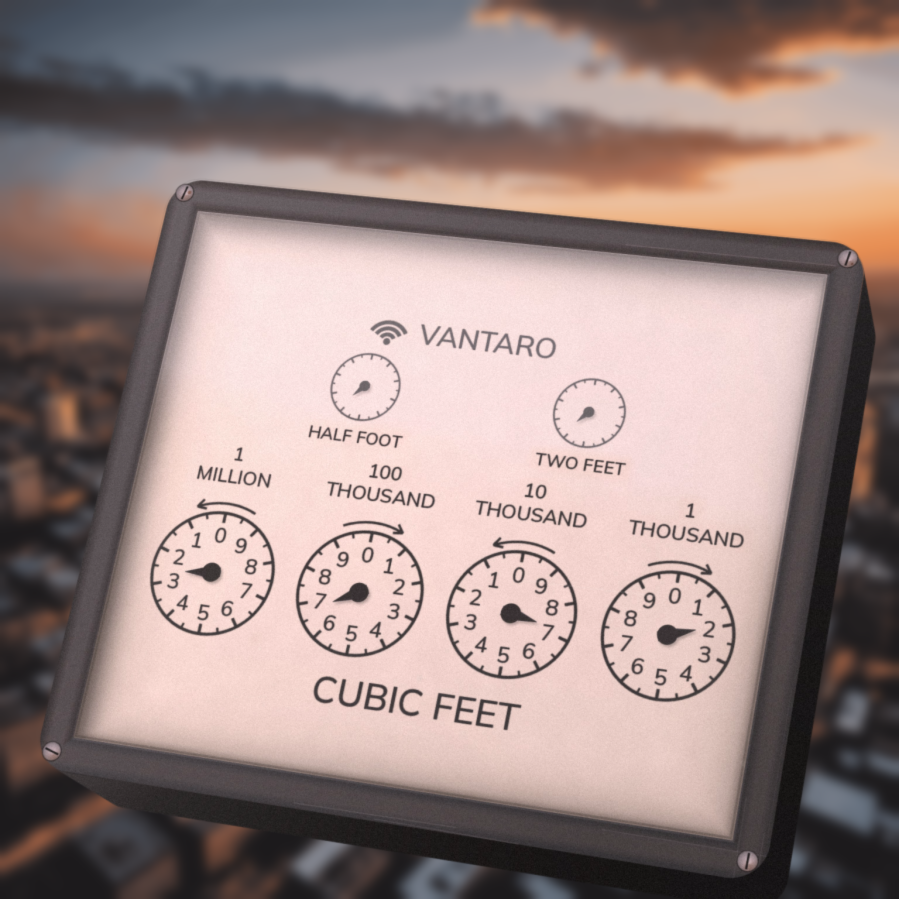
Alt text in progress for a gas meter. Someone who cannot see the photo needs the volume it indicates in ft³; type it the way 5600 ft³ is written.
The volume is 267200 ft³
